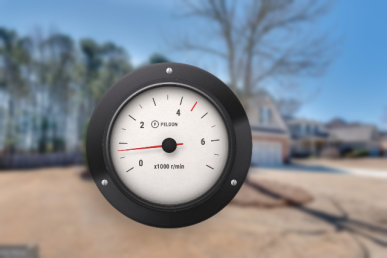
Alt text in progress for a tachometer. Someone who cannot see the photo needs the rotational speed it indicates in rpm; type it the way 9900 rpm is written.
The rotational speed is 750 rpm
